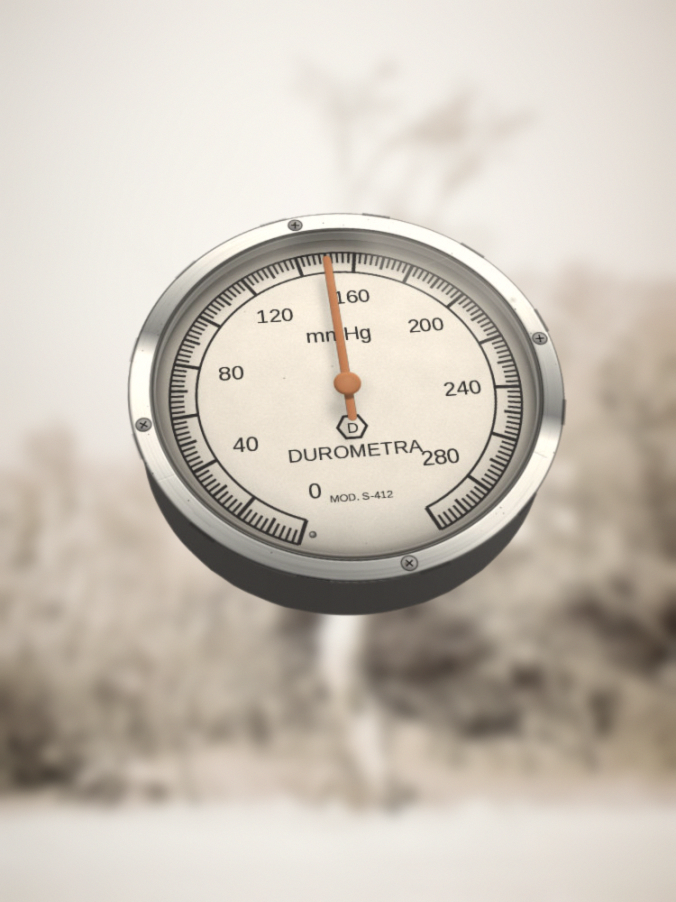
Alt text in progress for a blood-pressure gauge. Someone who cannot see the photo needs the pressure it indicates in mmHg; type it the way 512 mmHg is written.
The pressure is 150 mmHg
